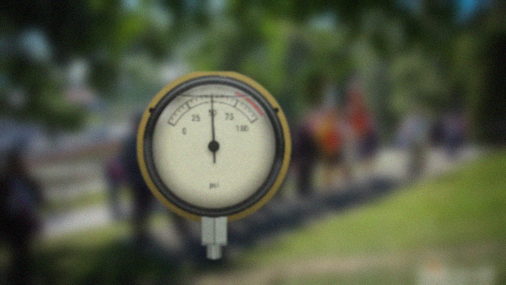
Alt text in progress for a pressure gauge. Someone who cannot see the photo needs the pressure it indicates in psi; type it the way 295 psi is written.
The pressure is 50 psi
